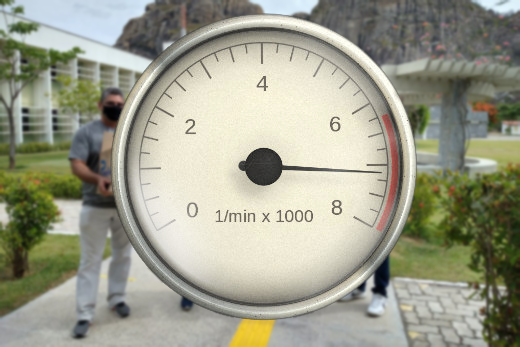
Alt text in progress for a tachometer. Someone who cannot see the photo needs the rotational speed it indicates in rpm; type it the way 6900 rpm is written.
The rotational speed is 7125 rpm
